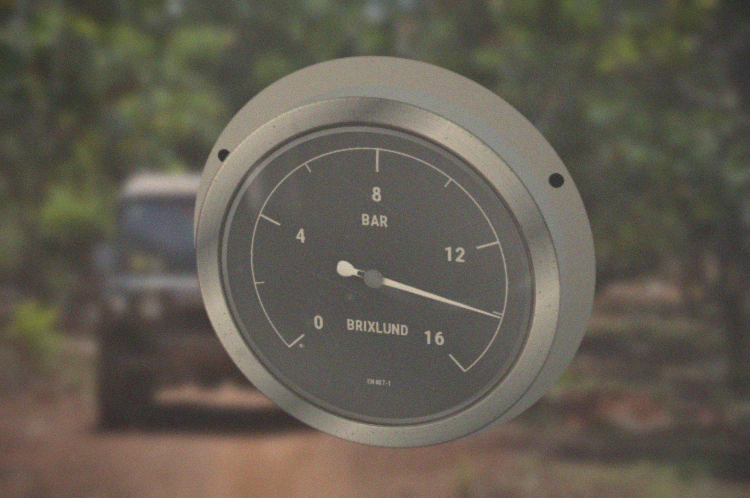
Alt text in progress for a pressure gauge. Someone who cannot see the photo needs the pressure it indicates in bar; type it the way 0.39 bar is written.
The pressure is 14 bar
